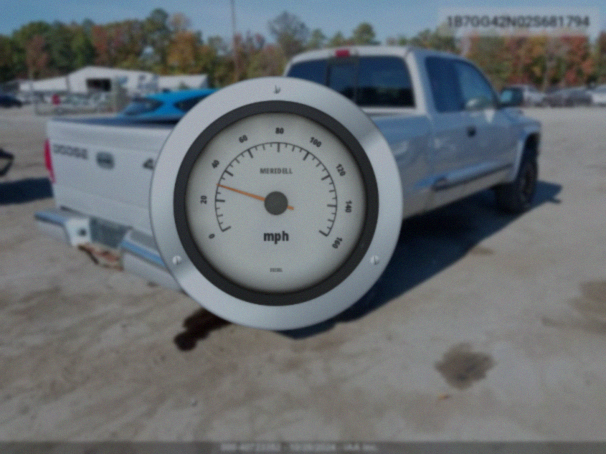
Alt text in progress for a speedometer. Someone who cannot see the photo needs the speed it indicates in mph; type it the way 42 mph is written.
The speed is 30 mph
